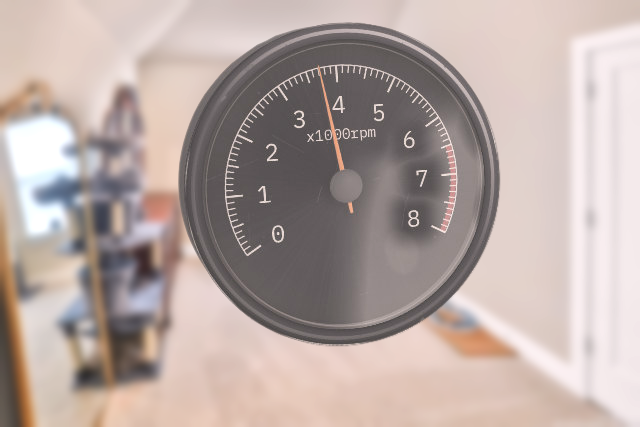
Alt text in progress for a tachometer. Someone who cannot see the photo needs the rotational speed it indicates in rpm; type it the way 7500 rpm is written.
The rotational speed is 3700 rpm
